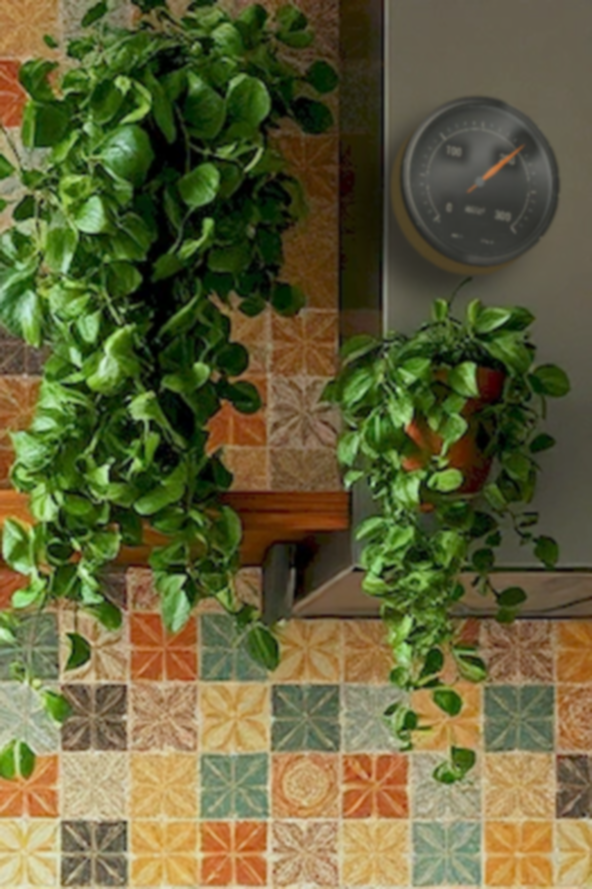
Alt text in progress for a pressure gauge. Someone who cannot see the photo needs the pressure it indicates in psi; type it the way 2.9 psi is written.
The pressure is 200 psi
